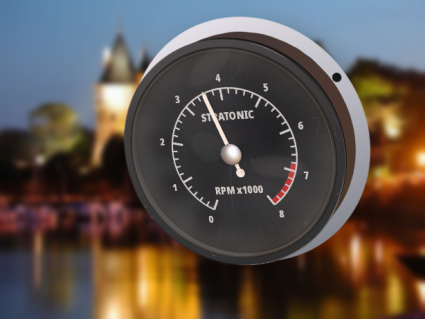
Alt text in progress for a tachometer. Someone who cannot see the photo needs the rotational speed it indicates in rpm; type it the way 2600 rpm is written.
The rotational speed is 3600 rpm
